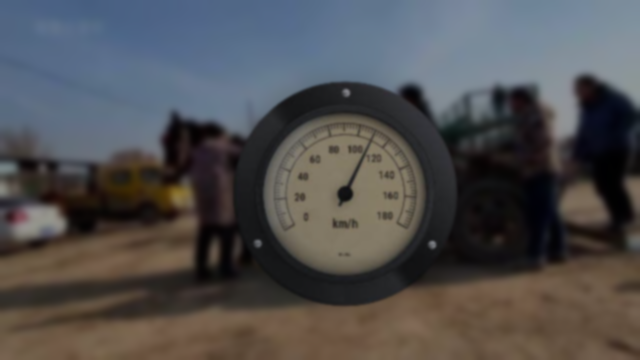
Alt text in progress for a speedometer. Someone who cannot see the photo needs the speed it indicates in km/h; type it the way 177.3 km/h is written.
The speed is 110 km/h
